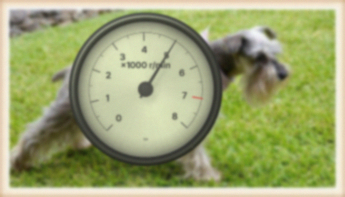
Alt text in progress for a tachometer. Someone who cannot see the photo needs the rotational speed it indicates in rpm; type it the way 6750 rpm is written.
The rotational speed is 5000 rpm
